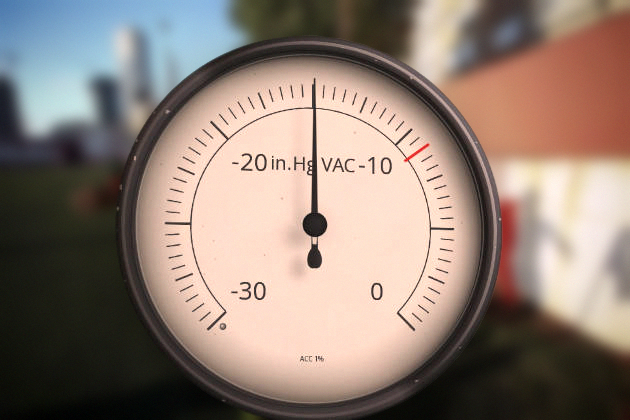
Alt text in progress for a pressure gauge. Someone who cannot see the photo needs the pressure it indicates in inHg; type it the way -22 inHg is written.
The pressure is -15 inHg
